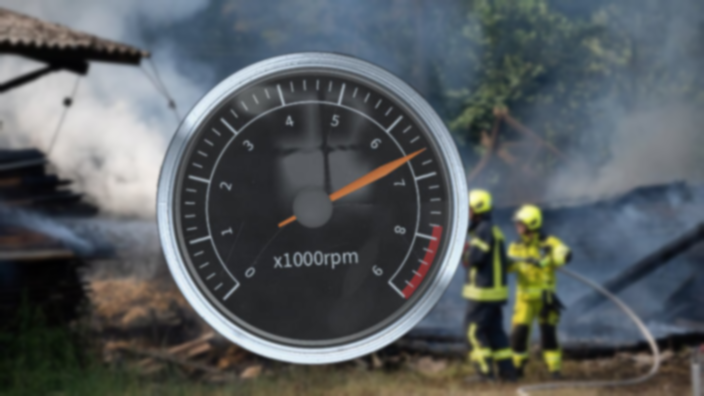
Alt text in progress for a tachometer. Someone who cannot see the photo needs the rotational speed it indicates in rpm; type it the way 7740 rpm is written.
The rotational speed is 6600 rpm
